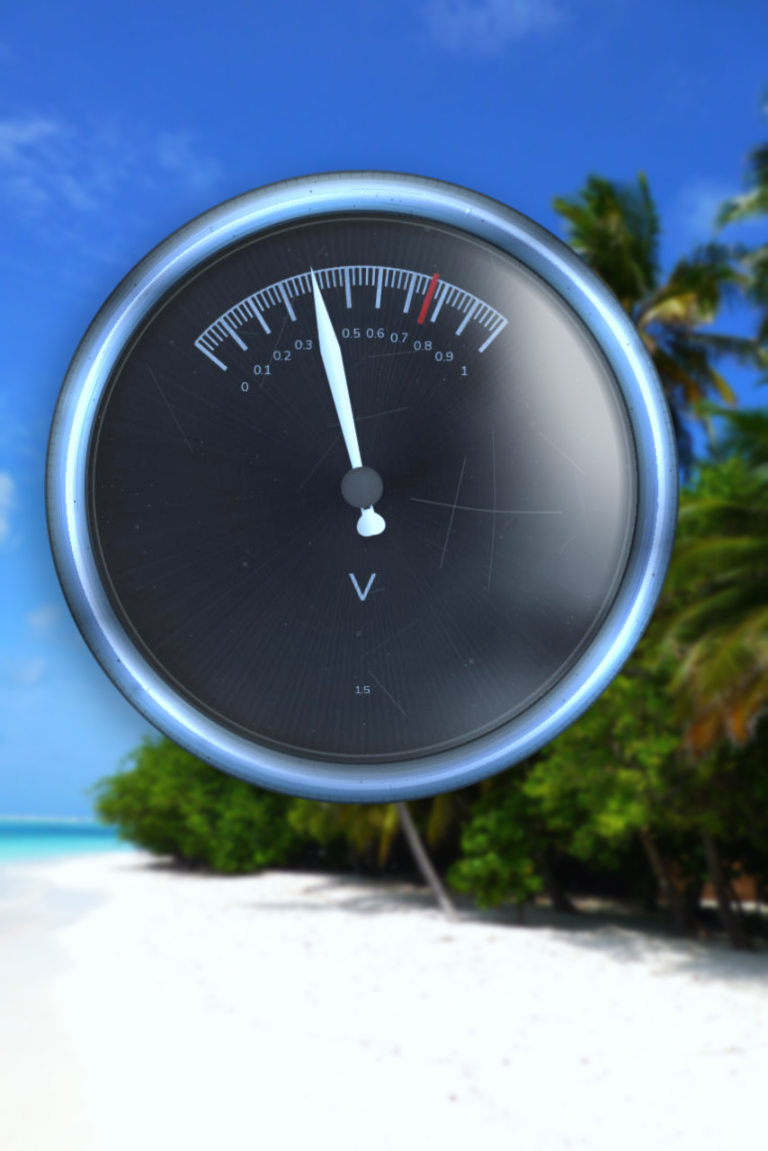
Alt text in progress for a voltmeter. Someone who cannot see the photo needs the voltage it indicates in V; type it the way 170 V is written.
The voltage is 0.4 V
